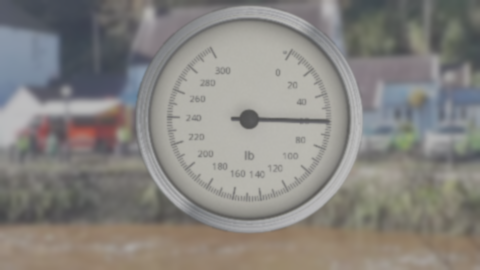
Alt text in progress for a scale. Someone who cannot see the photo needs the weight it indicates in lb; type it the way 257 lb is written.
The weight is 60 lb
